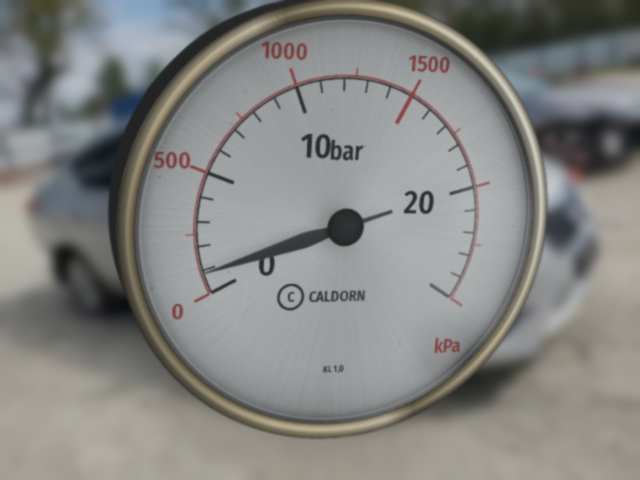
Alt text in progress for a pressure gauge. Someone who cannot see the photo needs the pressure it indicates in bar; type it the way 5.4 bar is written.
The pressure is 1 bar
